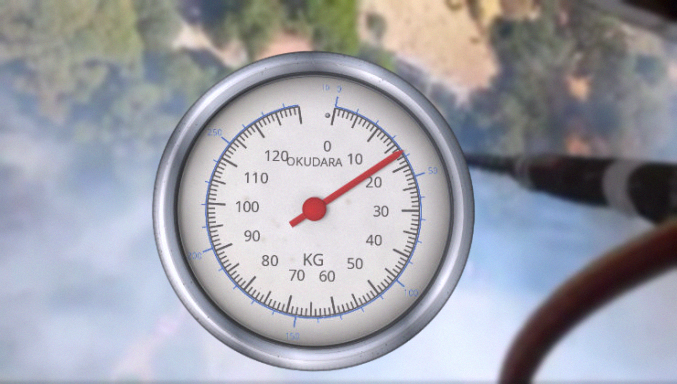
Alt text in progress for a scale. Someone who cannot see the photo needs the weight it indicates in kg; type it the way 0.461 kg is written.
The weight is 17 kg
